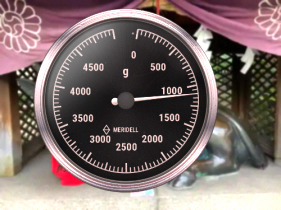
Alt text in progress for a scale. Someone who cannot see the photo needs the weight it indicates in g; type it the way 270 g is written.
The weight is 1100 g
